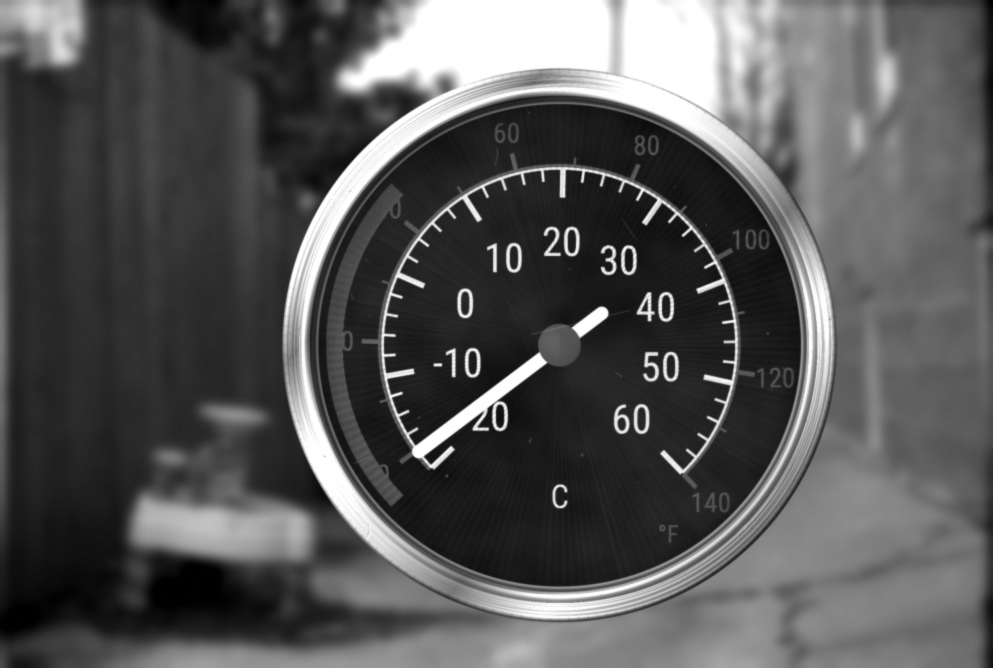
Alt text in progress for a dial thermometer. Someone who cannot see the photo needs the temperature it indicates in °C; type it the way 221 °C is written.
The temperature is -18 °C
